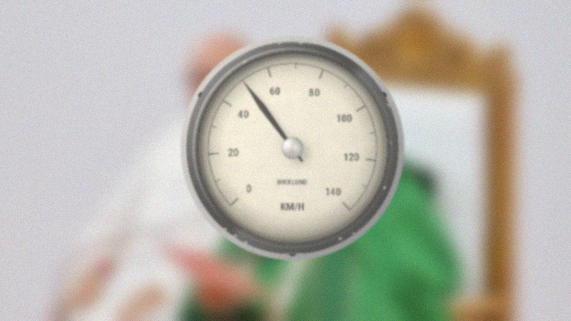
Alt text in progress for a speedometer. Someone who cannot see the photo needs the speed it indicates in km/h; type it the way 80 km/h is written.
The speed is 50 km/h
